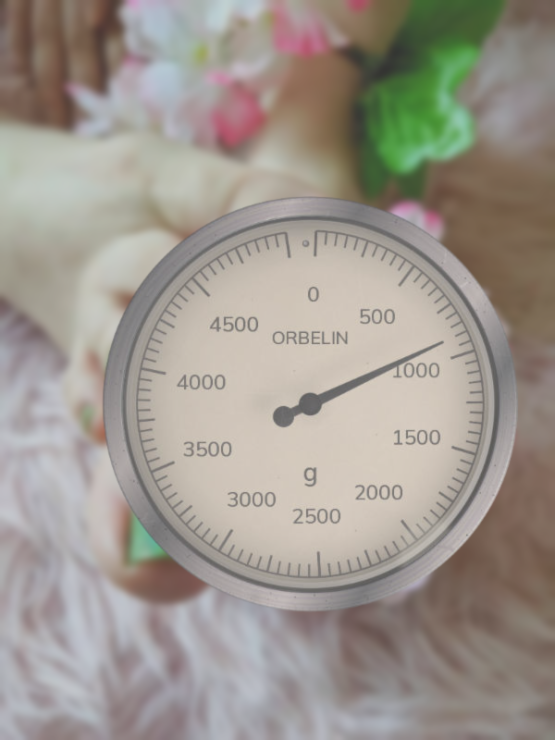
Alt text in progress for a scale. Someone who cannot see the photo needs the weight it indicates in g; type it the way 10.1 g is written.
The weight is 900 g
